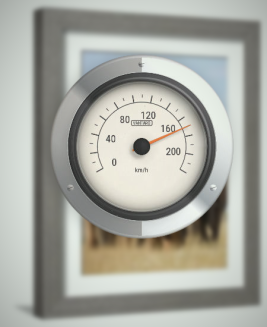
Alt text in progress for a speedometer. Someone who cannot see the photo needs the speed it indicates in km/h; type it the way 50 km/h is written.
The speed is 170 km/h
